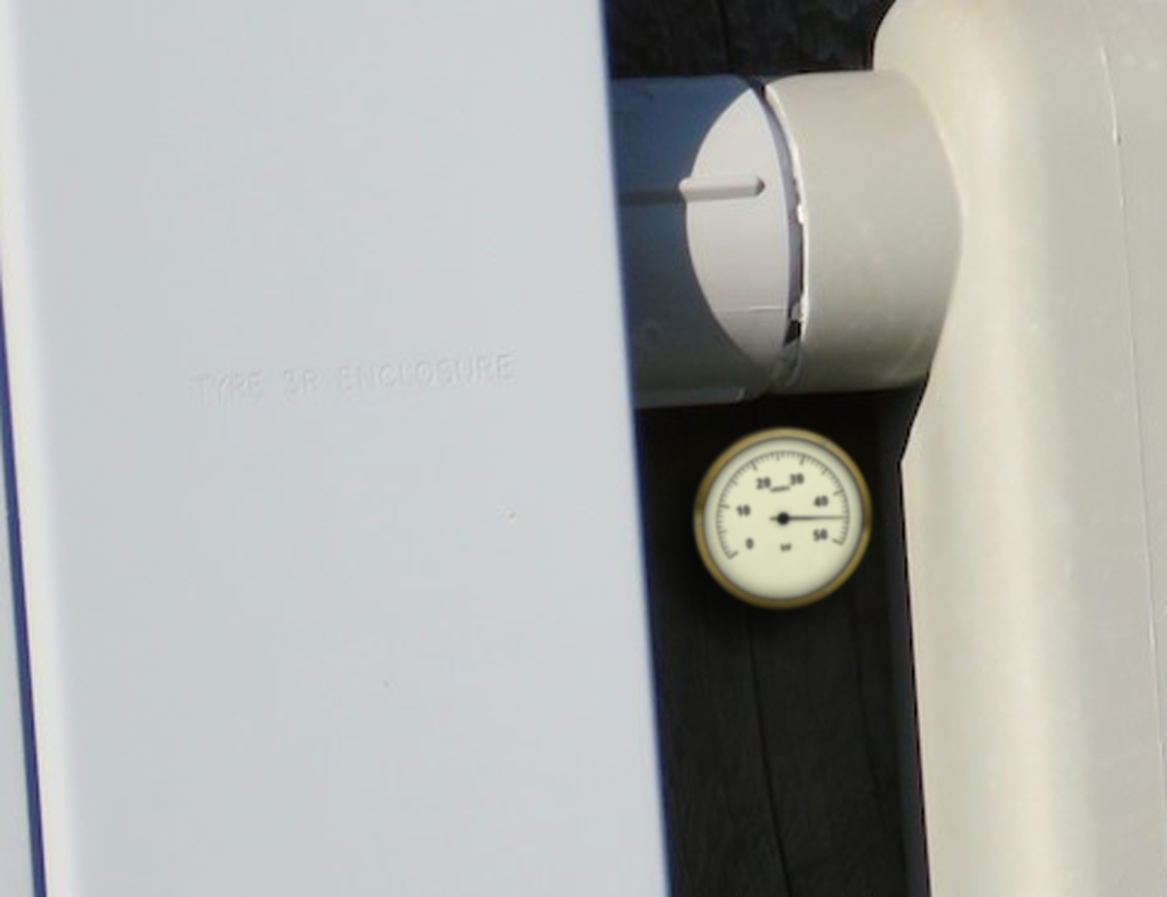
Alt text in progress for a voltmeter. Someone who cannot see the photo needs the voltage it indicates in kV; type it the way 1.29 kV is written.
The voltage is 45 kV
